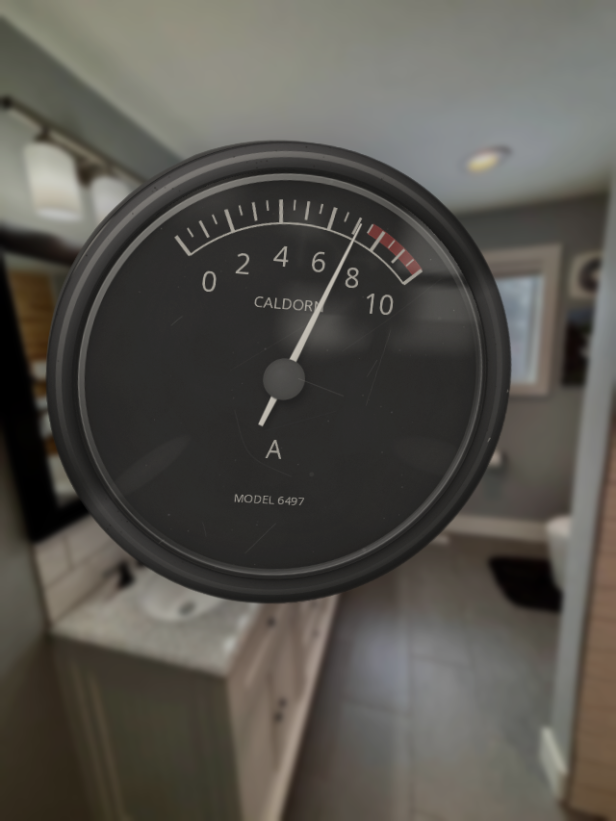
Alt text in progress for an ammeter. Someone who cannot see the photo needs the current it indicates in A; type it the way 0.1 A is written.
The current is 7 A
